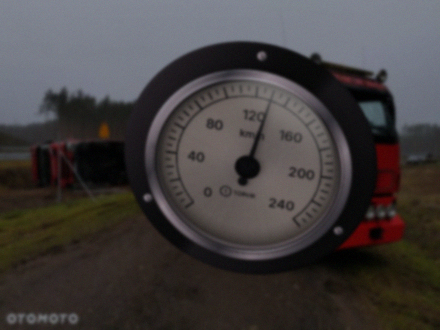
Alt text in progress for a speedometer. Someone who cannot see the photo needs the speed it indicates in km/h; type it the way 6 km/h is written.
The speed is 130 km/h
